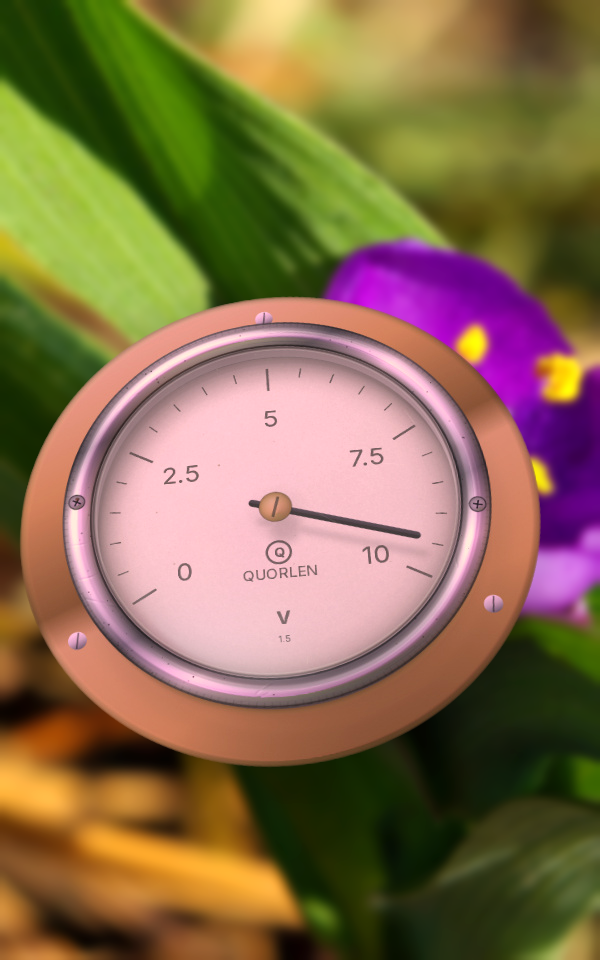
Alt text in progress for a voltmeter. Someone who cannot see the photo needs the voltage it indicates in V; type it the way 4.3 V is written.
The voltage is 9.5 V
